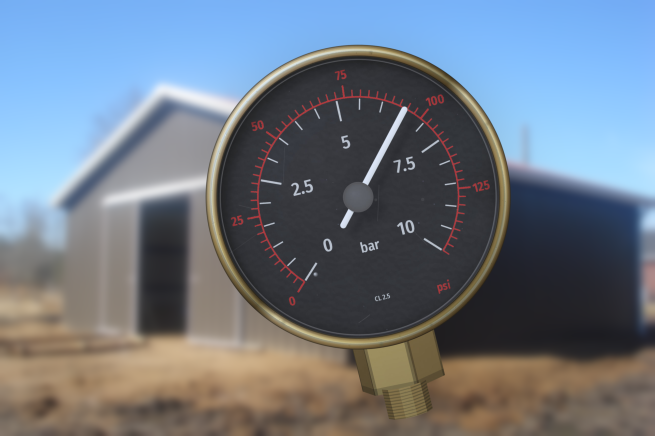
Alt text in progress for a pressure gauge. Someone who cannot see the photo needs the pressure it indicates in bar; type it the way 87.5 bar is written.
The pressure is 6.5 bar
